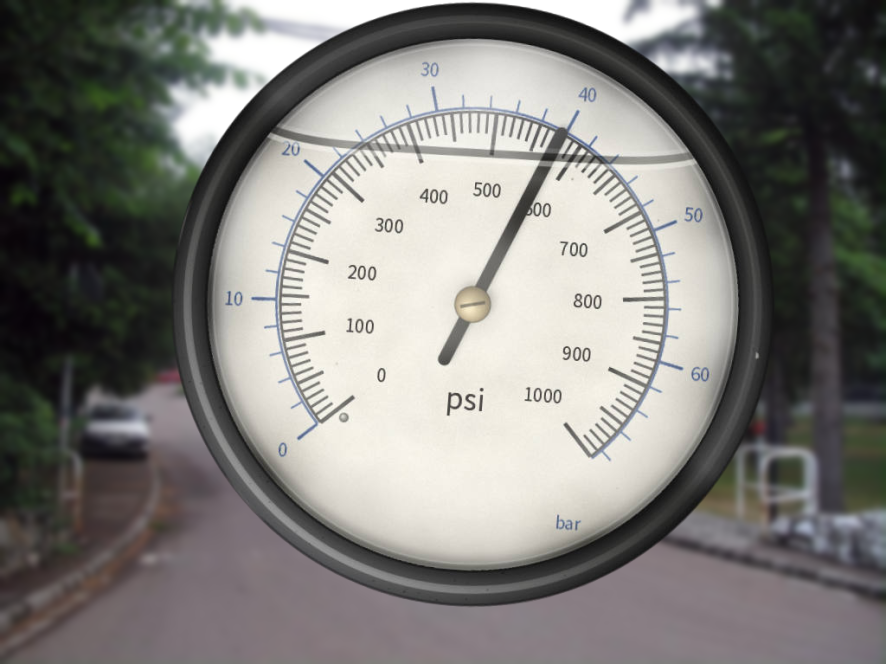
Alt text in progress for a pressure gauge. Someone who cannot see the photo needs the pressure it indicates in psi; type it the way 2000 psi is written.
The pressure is 575 psi
